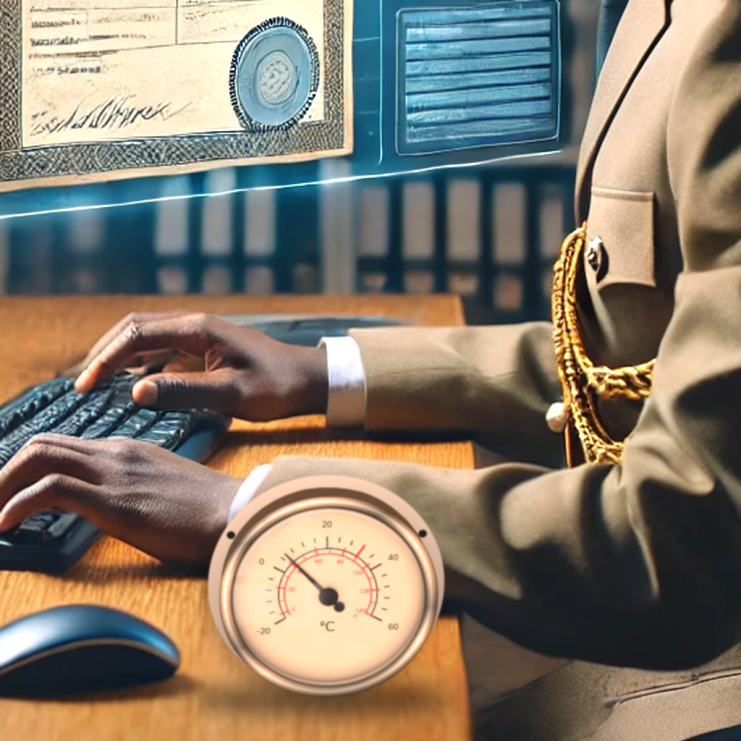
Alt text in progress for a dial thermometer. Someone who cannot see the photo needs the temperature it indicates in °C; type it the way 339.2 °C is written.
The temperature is 6 °C
